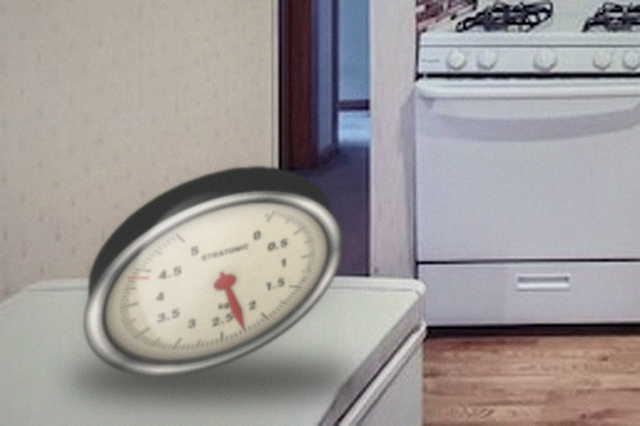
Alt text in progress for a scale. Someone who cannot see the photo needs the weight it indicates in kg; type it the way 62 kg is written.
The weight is 2.25 kg
